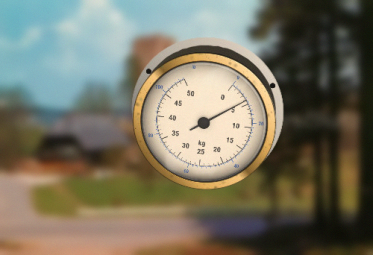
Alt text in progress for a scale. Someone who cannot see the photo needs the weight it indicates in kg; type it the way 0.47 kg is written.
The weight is 4 kg
